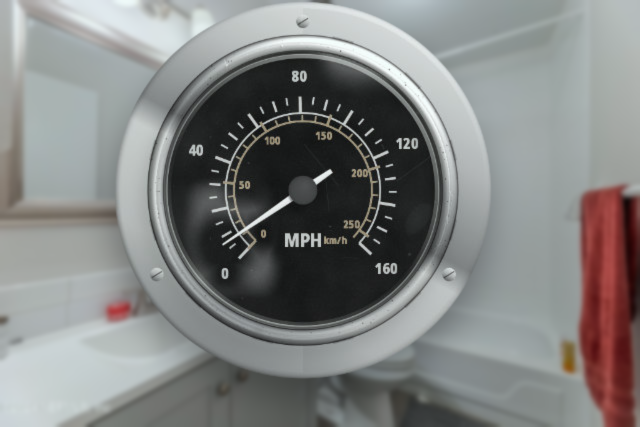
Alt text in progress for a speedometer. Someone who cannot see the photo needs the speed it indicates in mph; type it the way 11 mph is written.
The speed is 7.5 mph
